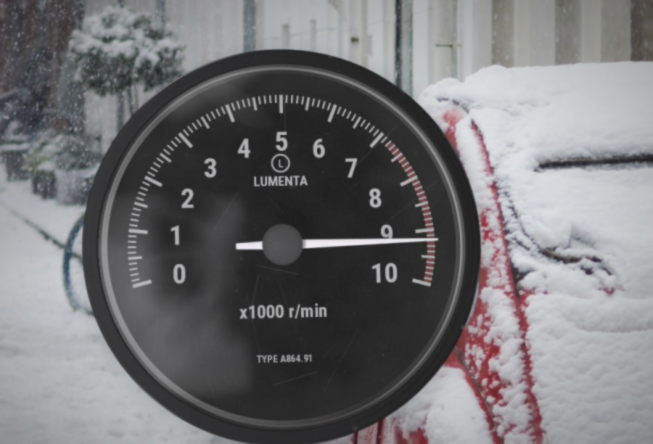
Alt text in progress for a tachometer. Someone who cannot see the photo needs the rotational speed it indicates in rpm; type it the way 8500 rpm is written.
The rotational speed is 9200 rpm
